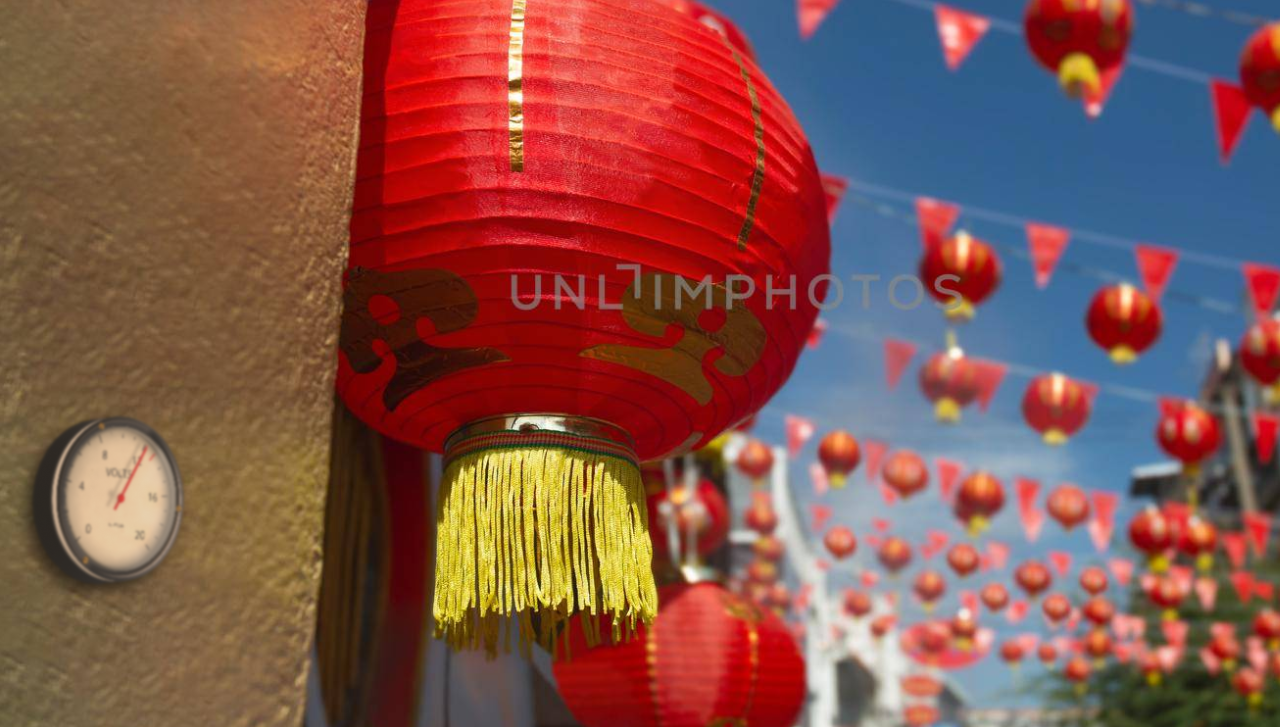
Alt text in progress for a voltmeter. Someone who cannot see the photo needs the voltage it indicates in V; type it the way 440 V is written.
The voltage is 12 V
